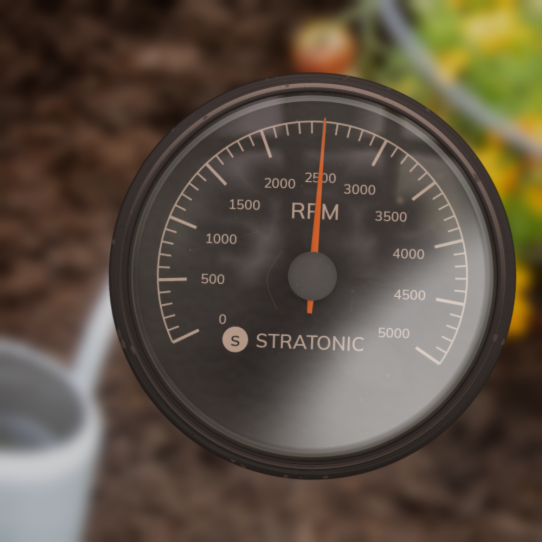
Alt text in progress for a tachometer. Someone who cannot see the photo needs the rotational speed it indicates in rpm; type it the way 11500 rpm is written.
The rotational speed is 2500 rpm
